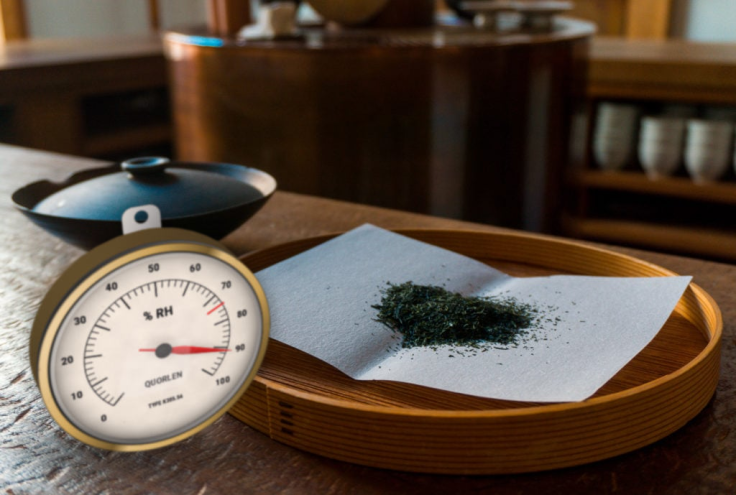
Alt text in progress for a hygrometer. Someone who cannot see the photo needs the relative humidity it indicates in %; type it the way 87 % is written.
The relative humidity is 90 %
